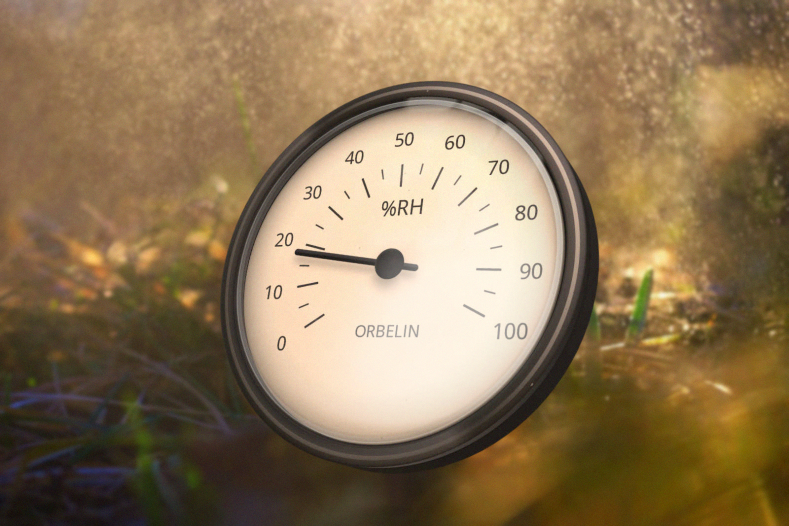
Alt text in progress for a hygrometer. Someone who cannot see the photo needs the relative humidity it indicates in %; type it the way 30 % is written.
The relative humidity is 17.5 %
